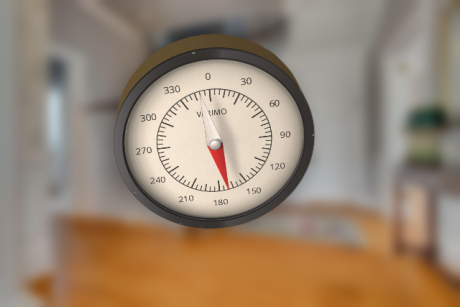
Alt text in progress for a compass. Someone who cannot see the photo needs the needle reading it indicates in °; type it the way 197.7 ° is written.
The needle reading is 170 °
